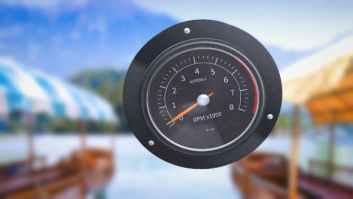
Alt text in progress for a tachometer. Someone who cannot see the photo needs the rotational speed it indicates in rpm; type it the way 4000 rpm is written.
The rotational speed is 200 rpm
